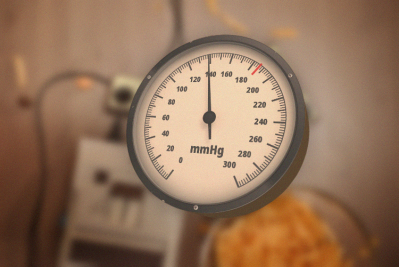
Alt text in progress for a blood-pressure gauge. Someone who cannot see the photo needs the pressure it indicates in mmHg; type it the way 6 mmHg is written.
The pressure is 140 mmHg
